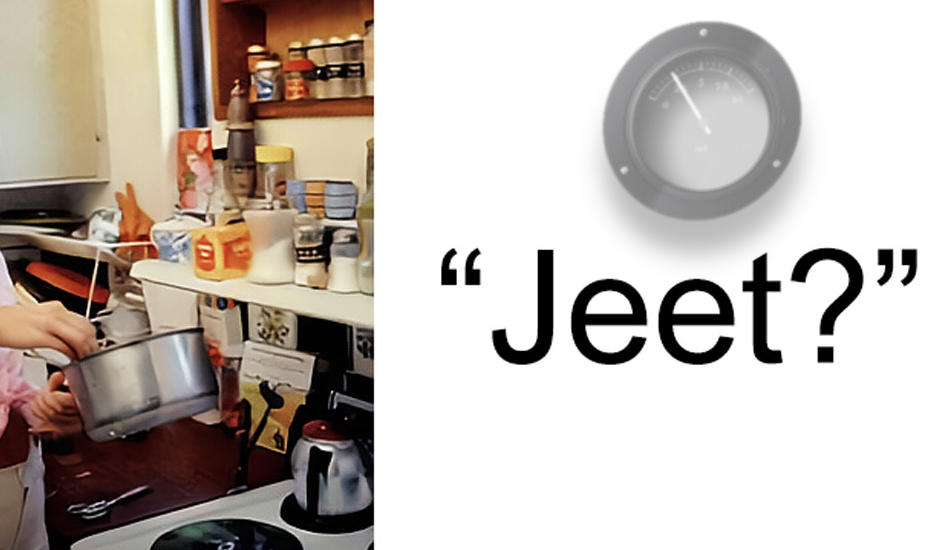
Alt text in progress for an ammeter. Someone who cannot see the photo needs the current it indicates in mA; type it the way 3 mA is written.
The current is 2.5 mA
